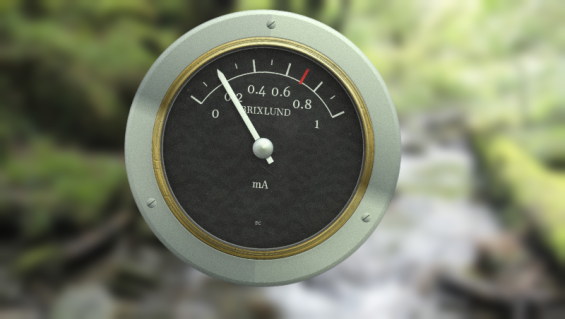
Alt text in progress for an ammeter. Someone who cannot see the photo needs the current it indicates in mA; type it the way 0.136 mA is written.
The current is 0.2 mA
